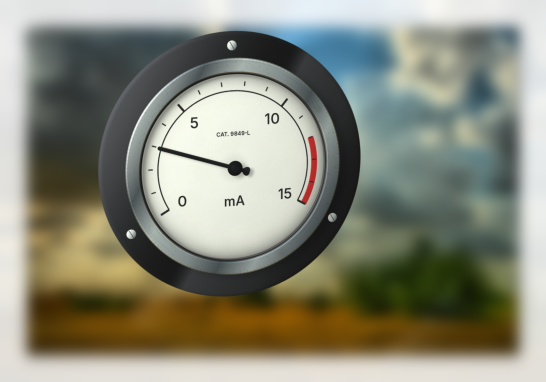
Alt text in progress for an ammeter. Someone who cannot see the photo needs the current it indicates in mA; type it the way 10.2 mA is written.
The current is 3 mA
